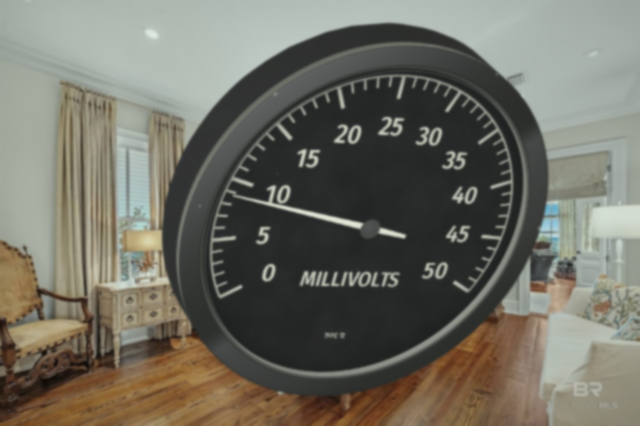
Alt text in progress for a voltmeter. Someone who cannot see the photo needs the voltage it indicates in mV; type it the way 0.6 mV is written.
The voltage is 9 mV
